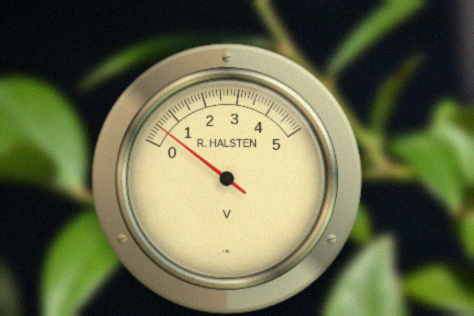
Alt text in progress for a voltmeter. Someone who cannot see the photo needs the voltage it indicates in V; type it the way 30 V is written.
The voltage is 0.5 V
